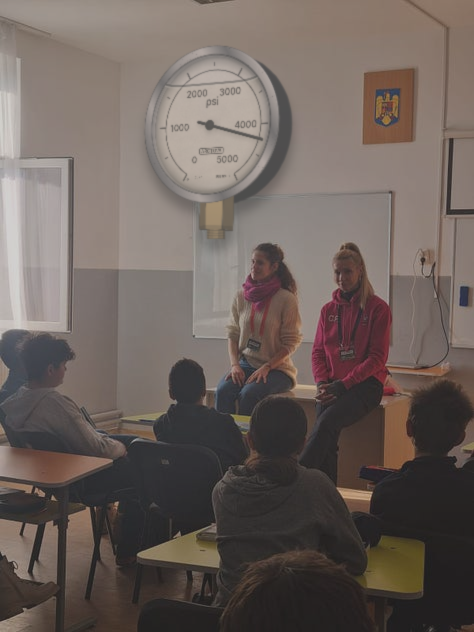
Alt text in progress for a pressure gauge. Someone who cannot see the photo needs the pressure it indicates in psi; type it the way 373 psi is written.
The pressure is 4250 psi
